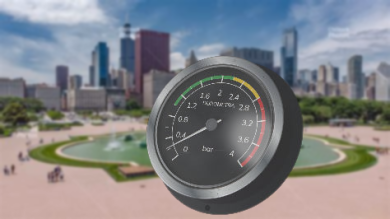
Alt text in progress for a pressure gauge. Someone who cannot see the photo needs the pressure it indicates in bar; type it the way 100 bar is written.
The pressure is 0.2 bar
